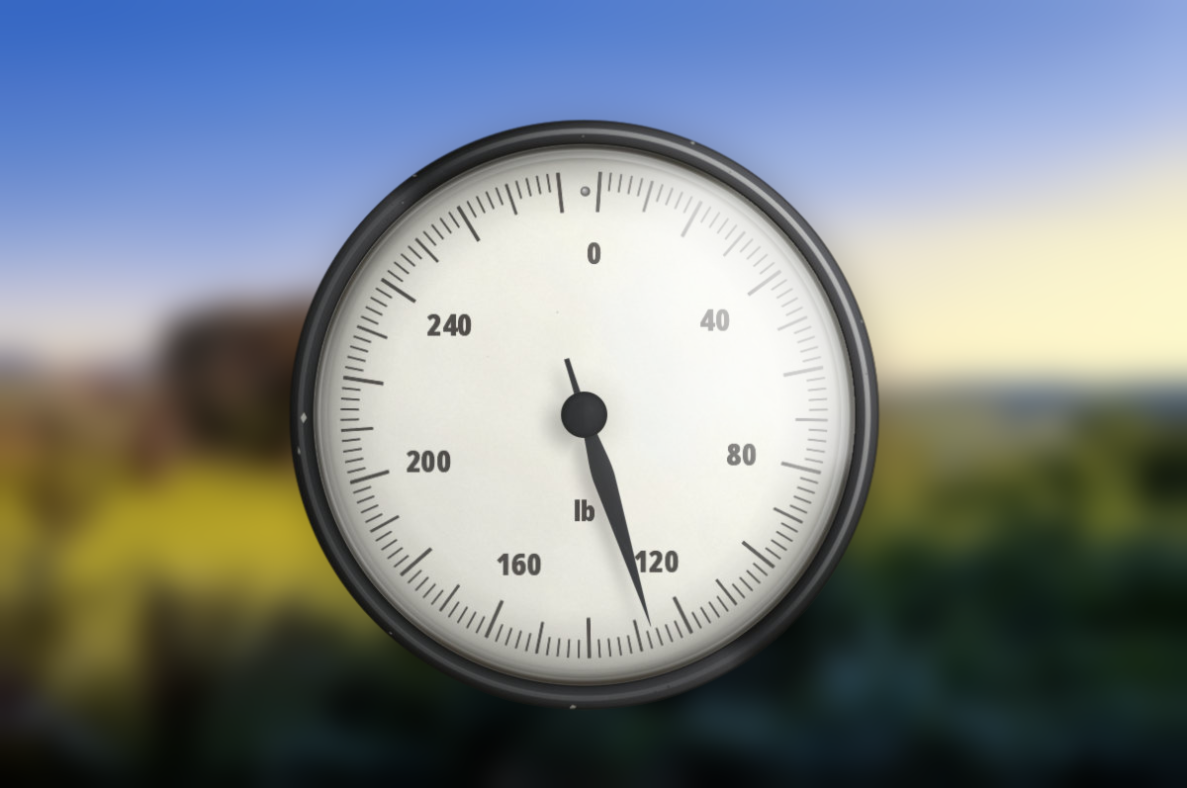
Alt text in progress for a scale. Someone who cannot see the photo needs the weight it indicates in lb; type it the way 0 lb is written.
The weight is 127 lb
